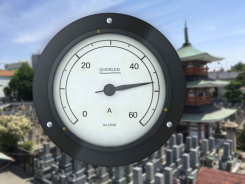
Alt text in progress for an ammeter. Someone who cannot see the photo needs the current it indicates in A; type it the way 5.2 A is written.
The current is 47.5 A
